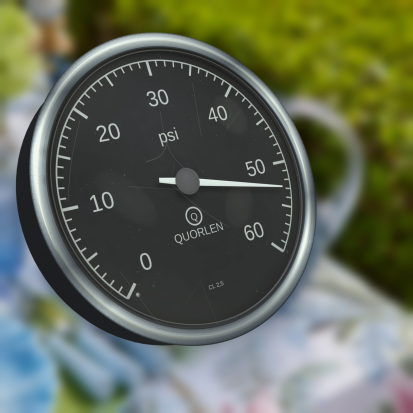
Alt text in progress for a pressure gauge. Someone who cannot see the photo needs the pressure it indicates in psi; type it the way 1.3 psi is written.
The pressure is 53 psi
